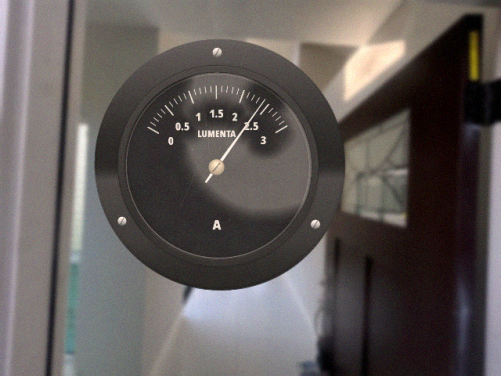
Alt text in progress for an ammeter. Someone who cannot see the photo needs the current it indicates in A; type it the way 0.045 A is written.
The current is 2.4 A
